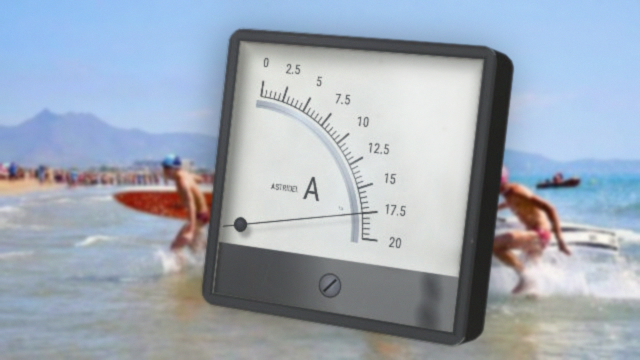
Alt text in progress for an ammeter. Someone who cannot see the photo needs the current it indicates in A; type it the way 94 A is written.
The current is 17.5 A
